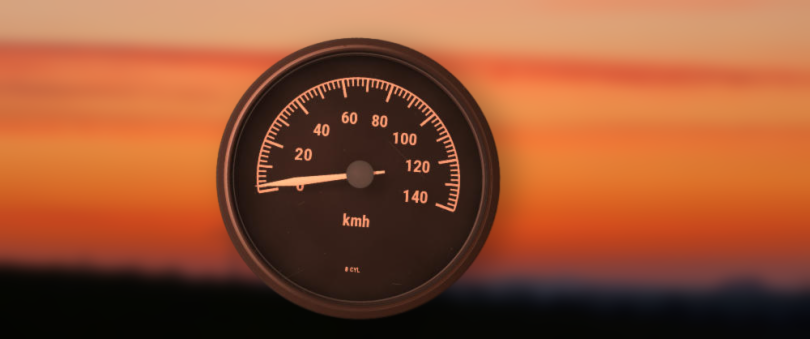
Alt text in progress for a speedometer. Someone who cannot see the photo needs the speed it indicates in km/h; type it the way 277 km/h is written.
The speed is 2 km/h
